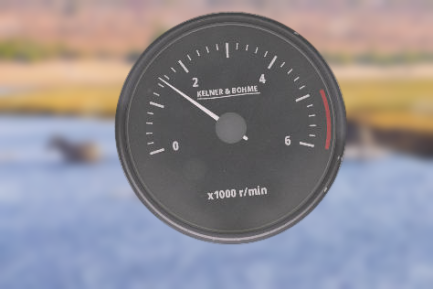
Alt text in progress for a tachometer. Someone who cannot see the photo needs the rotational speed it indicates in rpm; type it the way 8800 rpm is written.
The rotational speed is 1500 rpm
